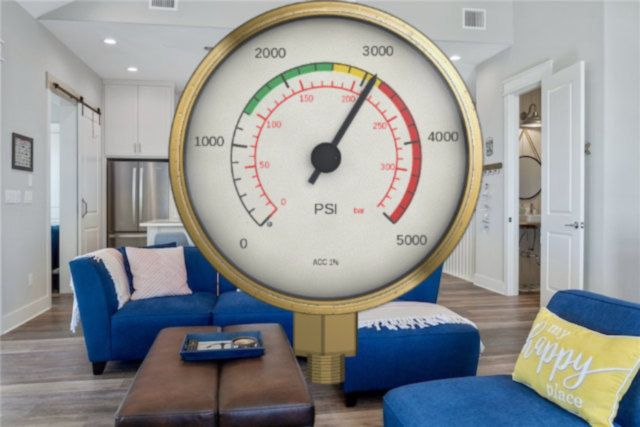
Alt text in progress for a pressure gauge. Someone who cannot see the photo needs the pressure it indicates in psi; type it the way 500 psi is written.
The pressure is 3100 psi
